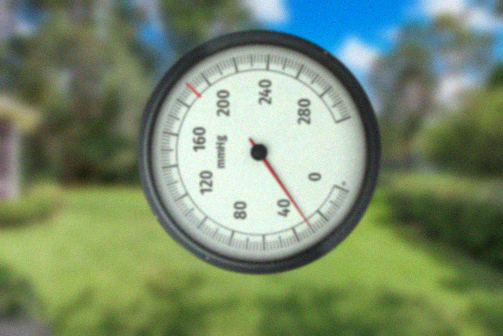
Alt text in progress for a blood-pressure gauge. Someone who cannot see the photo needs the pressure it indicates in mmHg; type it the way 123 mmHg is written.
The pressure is 30 mmHg
